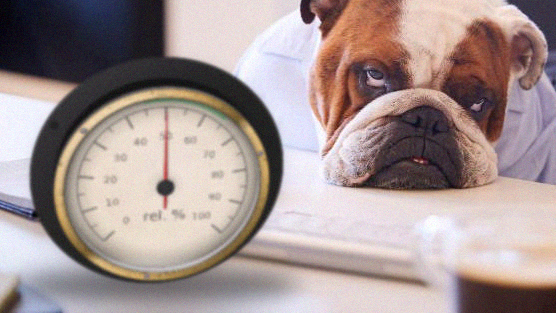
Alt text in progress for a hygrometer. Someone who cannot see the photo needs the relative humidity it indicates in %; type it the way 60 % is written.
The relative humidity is 50 %
